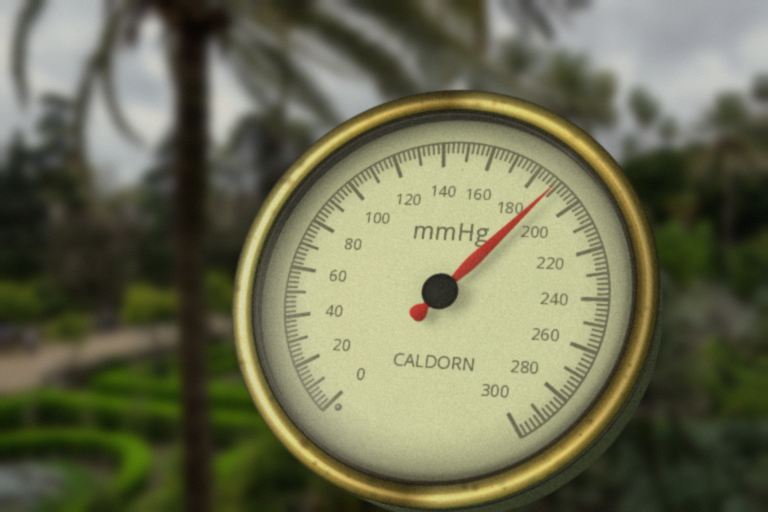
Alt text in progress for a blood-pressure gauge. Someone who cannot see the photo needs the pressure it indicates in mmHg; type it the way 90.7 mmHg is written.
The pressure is 190 mmHg
